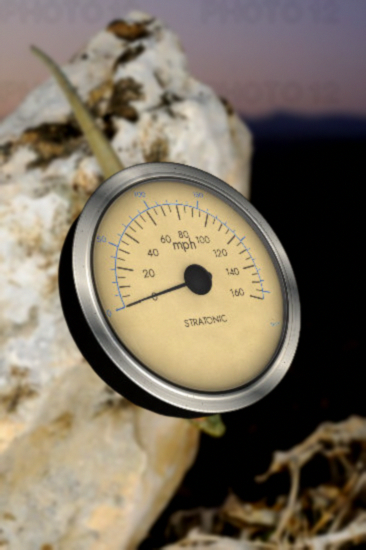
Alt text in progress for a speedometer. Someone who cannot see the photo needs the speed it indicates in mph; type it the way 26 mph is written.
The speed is 0 mph
